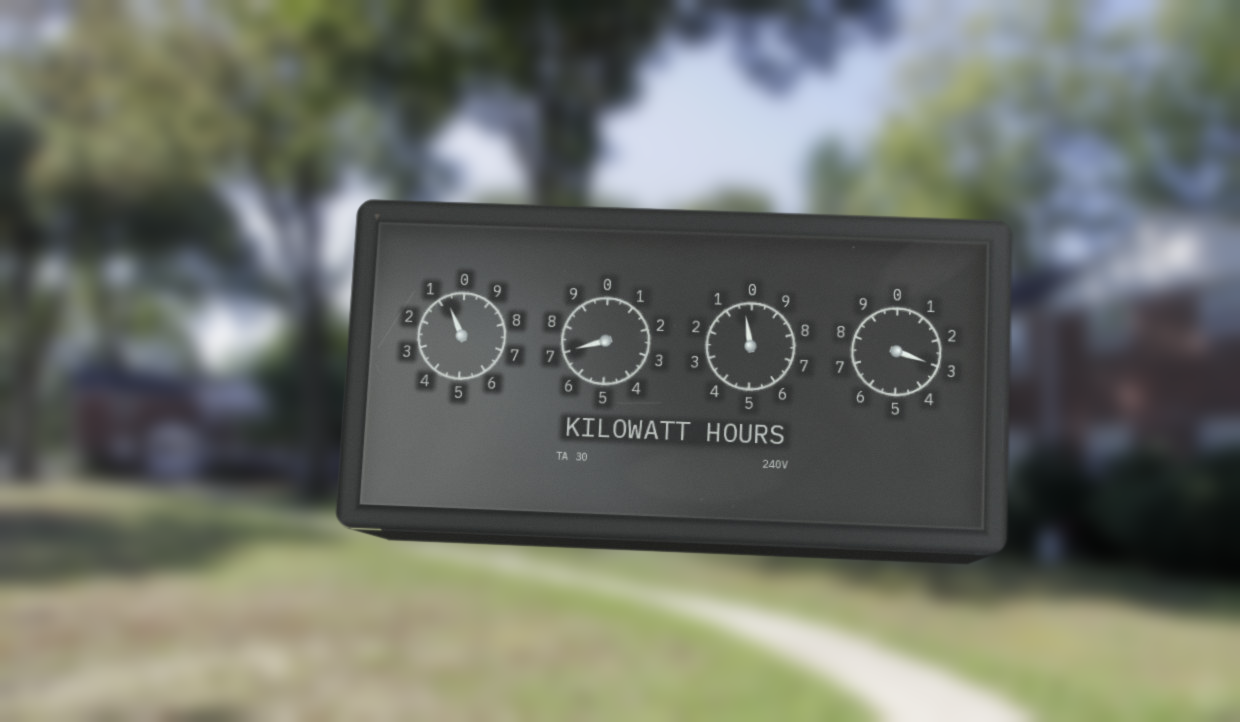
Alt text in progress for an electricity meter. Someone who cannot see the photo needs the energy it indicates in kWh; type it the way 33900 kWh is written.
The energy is 703 kWh
